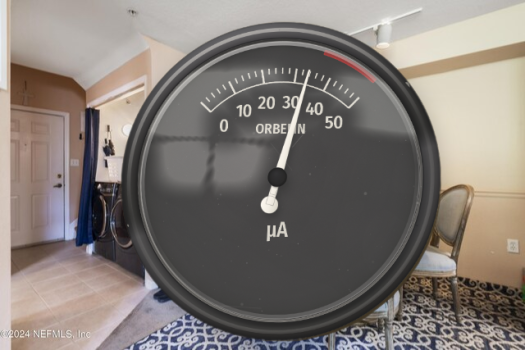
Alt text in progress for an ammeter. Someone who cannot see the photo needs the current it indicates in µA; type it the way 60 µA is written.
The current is 34 µA
